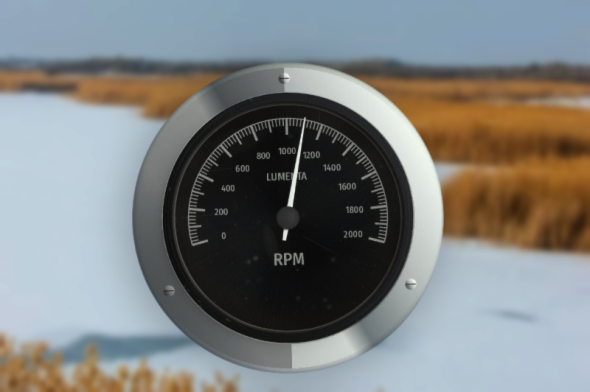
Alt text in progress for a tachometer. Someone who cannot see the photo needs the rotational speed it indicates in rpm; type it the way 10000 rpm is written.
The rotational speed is 1100 rpm
